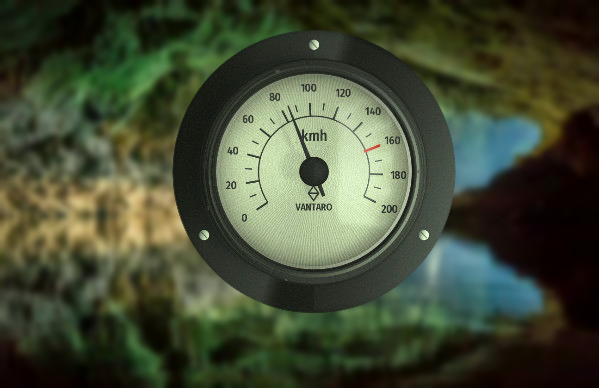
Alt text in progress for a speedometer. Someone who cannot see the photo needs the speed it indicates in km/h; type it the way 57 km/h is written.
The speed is 85 km/h
